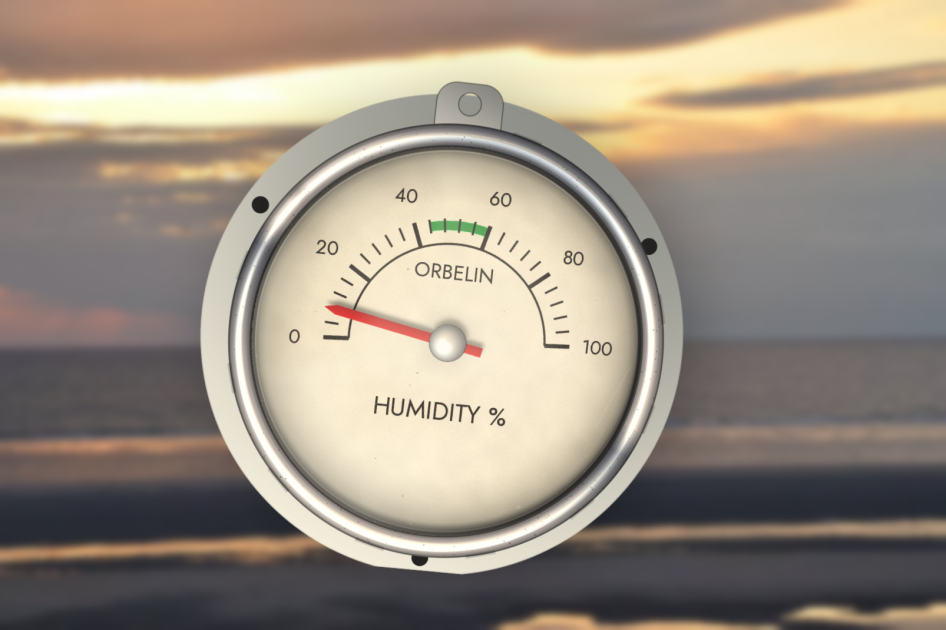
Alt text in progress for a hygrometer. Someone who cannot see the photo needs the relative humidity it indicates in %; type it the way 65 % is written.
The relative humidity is 8 %
